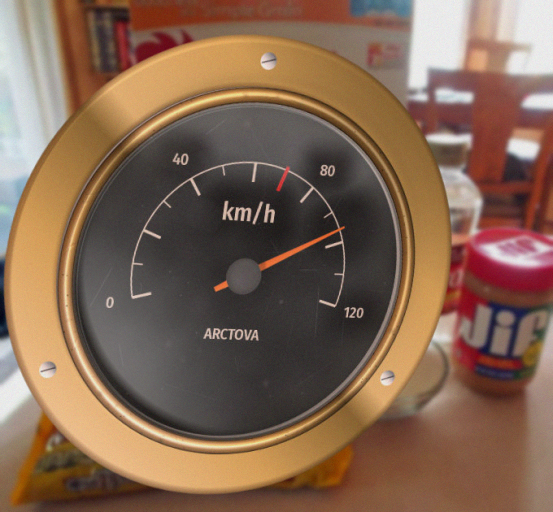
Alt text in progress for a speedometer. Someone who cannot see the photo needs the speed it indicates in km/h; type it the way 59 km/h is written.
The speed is 95 km/h
